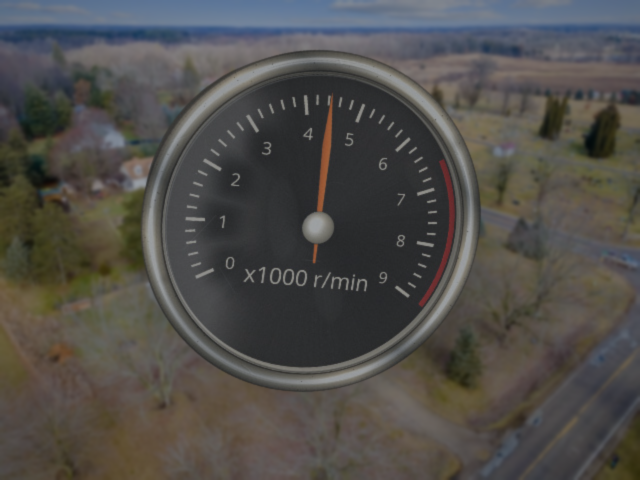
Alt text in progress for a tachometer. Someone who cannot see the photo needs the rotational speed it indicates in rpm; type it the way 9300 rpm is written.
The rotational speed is 4400 rpm
